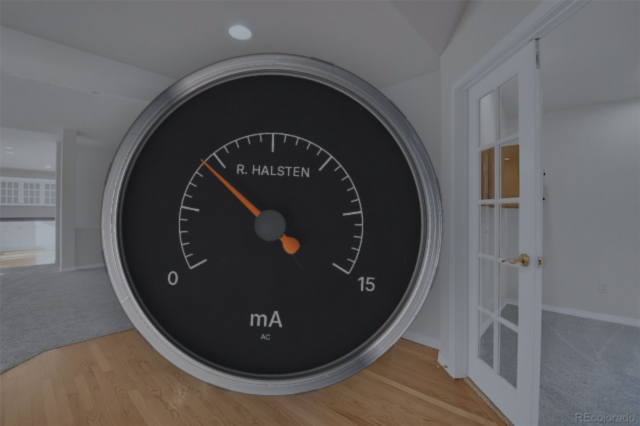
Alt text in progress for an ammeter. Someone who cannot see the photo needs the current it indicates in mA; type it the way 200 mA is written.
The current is 4.5 mA
